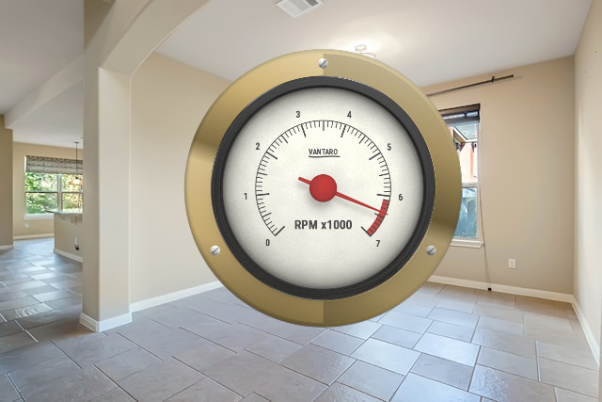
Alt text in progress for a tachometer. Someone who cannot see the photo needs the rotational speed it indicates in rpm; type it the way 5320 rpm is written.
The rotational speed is 6400 rpm
